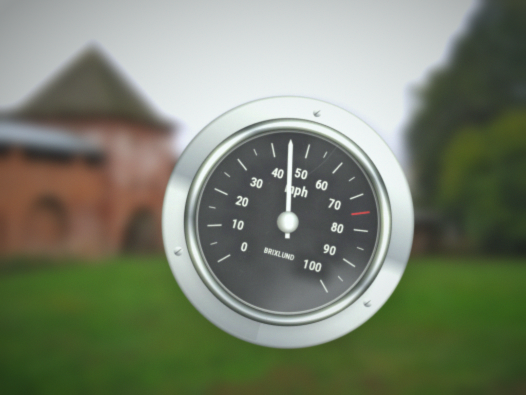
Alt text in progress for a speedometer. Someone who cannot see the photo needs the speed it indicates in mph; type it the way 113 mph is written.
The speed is 45 mph
